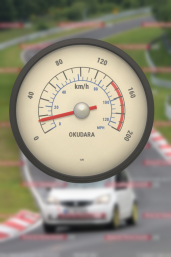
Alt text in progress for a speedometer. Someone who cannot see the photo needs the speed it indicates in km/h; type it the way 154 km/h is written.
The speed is 15 km/h
